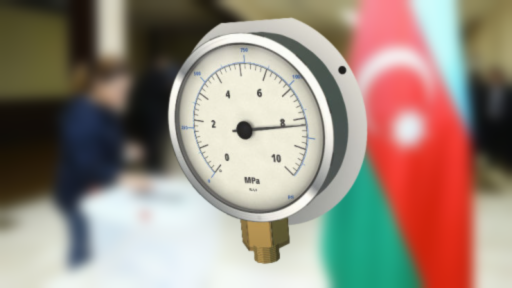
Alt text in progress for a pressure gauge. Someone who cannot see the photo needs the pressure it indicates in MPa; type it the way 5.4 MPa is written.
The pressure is 8.2 MPa
